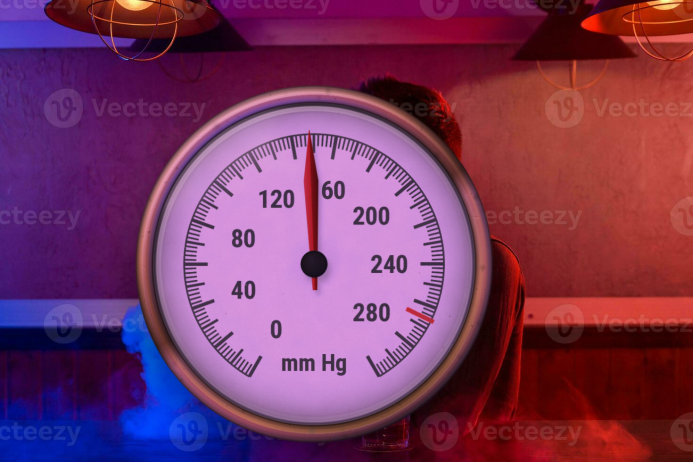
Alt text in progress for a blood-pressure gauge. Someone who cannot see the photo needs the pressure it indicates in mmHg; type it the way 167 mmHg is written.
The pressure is 148 mmHg
